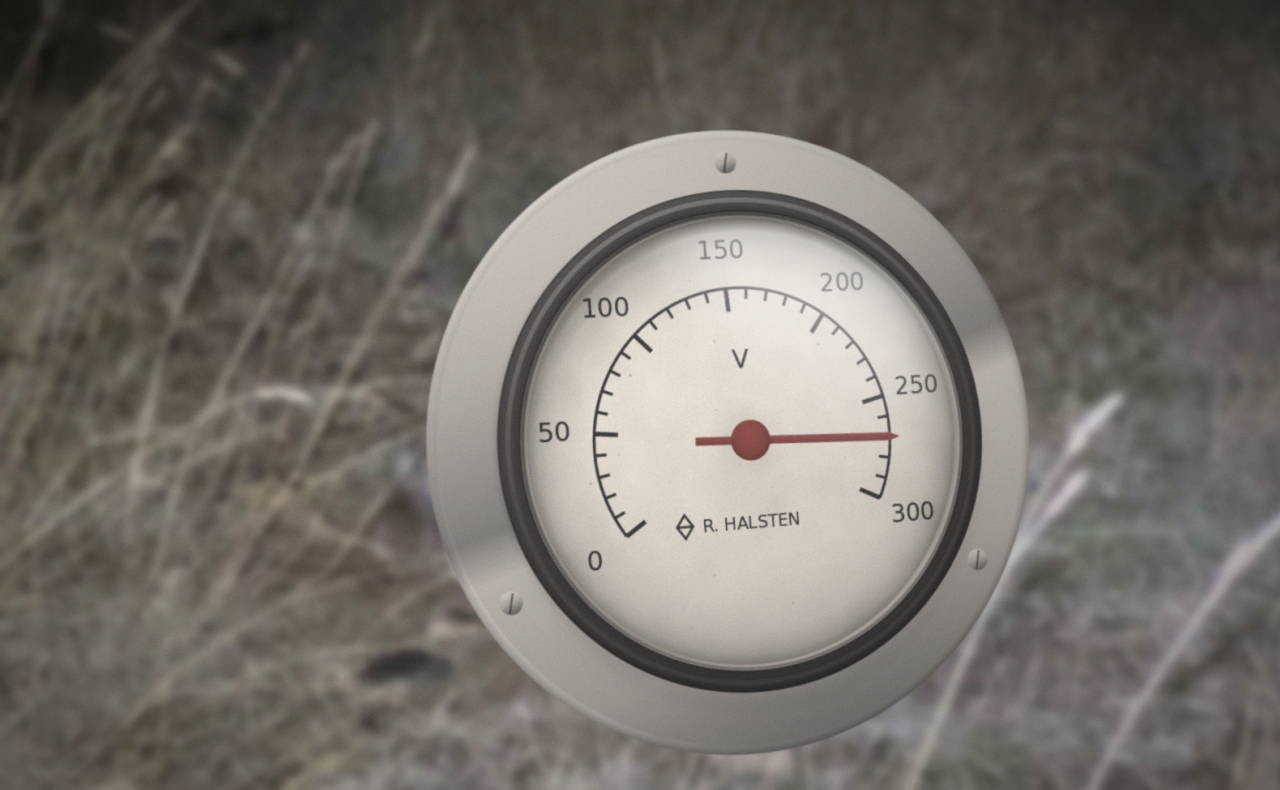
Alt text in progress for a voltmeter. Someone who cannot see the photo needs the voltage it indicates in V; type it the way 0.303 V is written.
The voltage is 270 V
